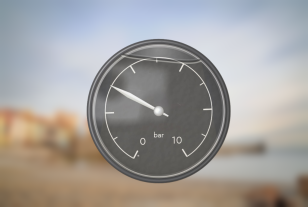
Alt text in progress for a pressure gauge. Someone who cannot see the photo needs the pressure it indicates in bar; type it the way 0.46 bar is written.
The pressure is 3 bar
